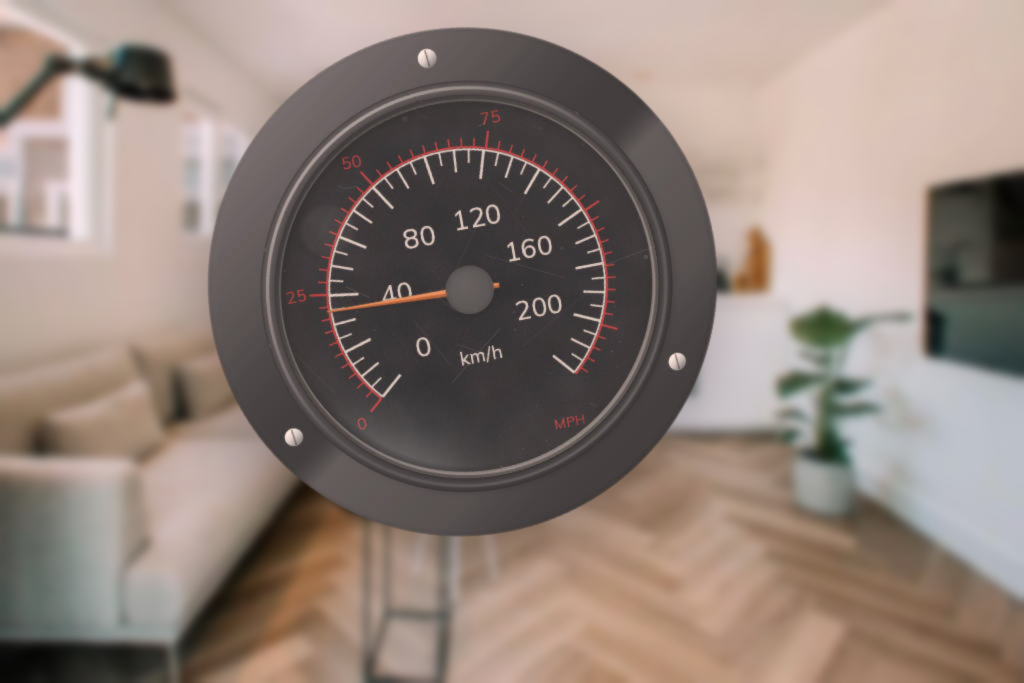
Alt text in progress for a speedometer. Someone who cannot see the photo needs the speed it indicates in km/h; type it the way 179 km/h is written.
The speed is 35 km/h
